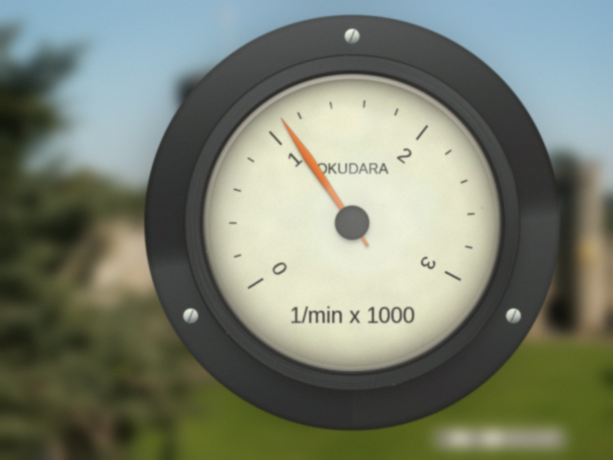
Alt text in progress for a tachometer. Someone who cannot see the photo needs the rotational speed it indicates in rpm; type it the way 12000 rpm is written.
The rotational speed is 1100 rpm
